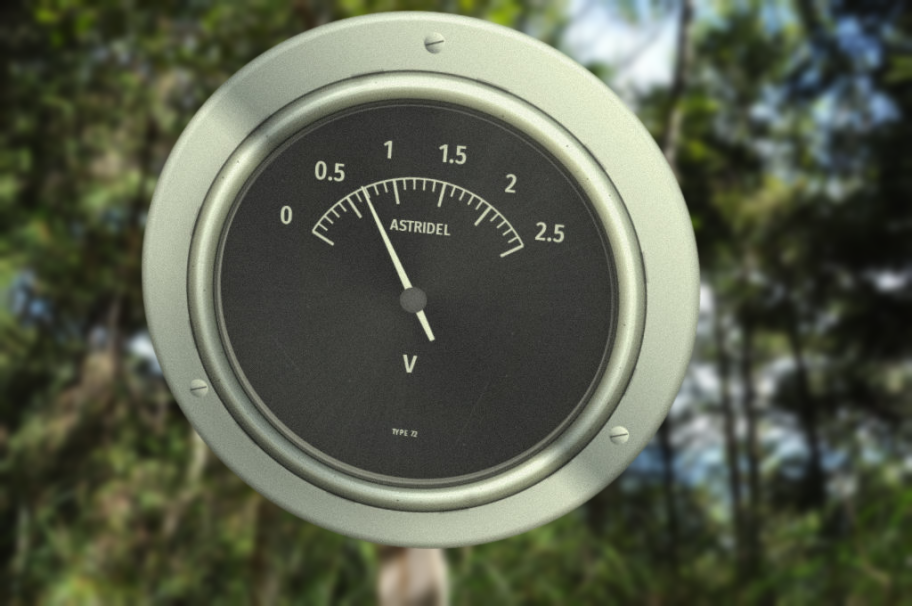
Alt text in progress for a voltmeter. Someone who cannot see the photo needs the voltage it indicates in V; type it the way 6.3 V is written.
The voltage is 0.7 V
